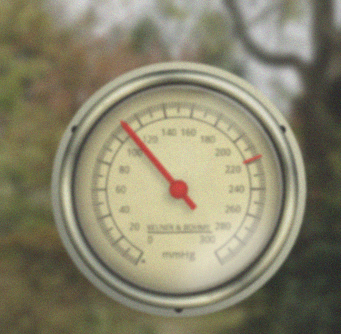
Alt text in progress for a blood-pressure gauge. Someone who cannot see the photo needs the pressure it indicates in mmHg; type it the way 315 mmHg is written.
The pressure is 110 mmHg
